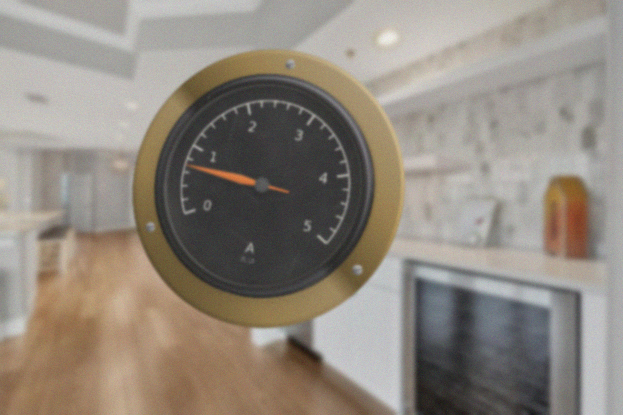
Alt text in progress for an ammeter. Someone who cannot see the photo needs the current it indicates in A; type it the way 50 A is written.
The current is 0.7 A
